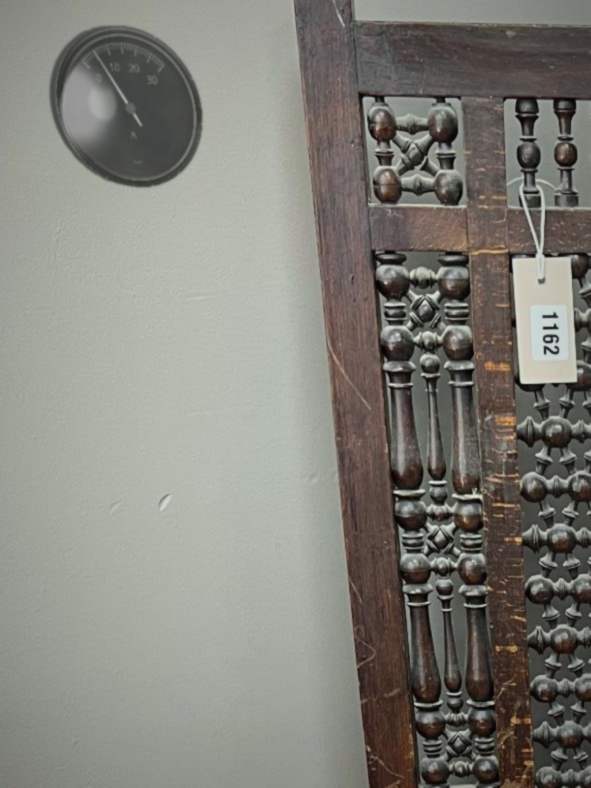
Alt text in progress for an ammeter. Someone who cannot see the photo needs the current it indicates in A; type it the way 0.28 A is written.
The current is 5 A
